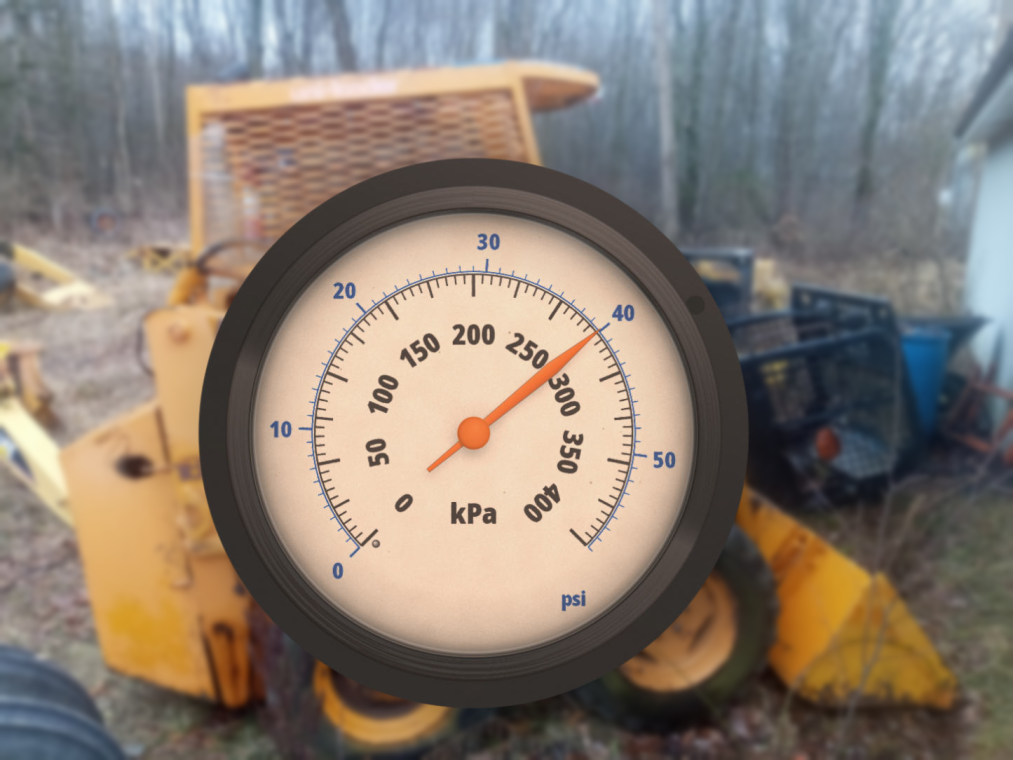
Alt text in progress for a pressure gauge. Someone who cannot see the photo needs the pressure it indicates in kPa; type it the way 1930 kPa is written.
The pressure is 275 kPa
